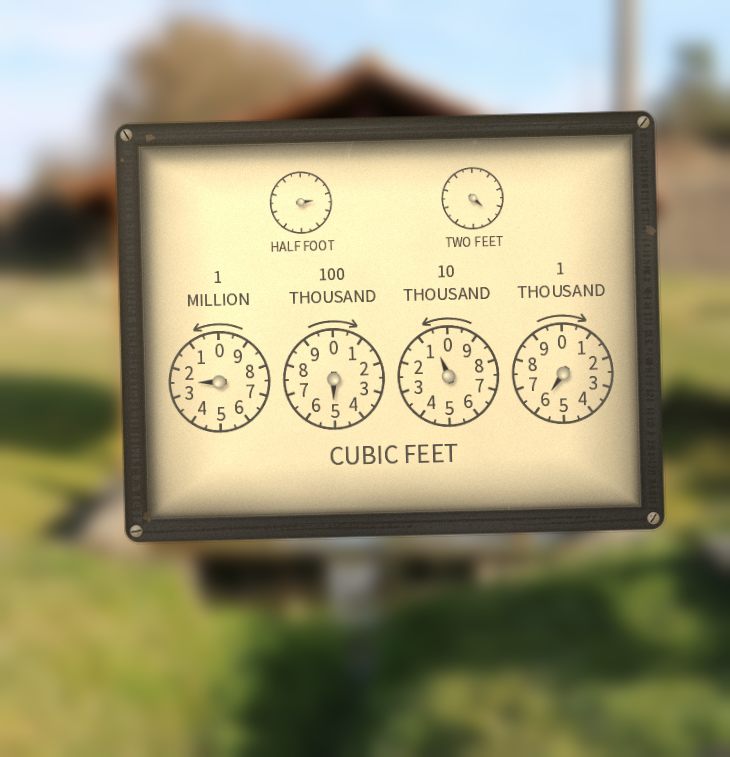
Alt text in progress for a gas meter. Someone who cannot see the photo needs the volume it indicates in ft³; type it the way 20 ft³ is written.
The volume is 250600 ft³
